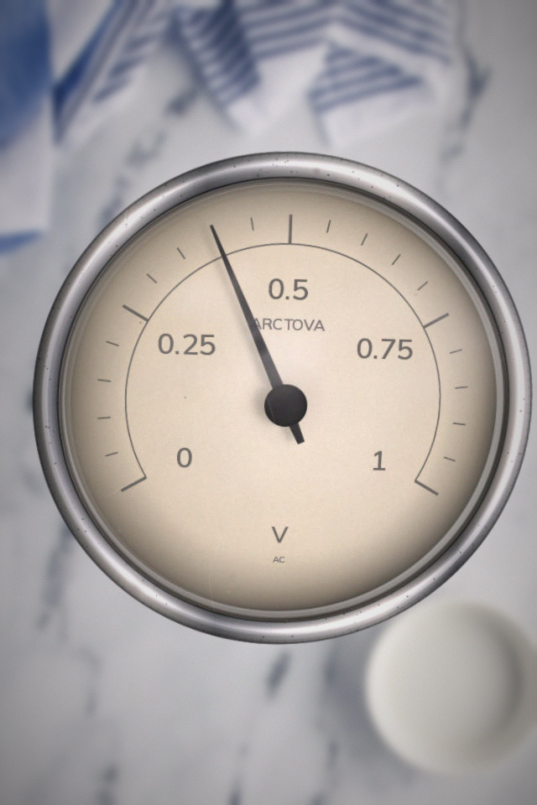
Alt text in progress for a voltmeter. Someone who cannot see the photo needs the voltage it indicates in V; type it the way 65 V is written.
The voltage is 0.4 V
